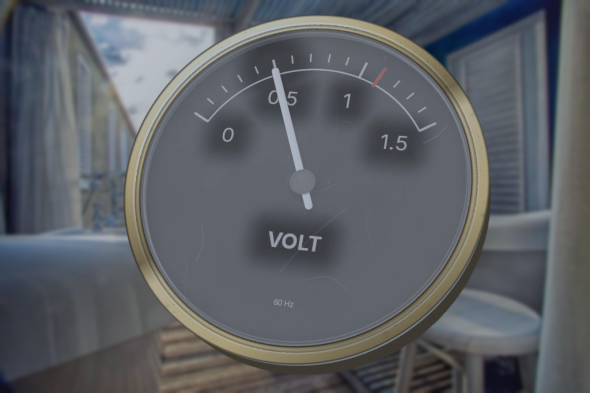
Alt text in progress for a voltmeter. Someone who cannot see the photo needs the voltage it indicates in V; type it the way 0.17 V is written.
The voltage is 0.5 V
